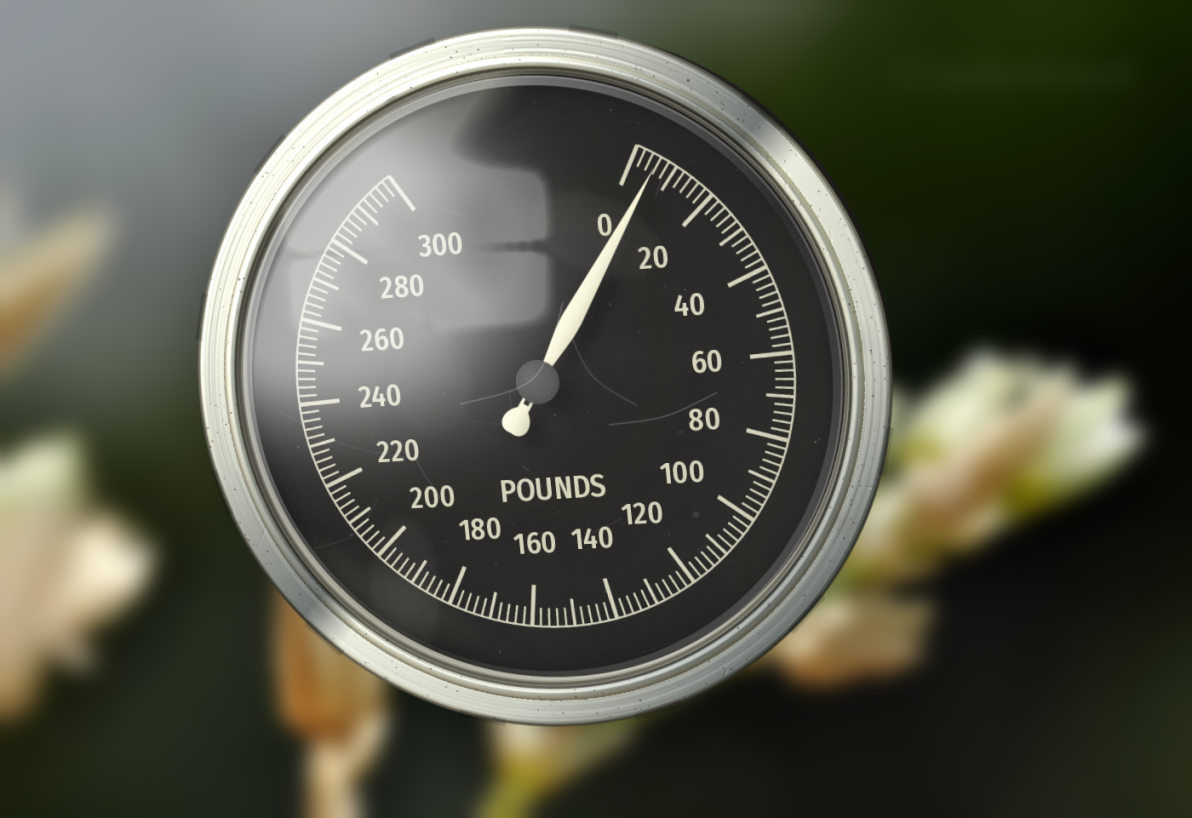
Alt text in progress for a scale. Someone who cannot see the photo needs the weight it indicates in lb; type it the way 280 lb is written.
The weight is 6 lb
